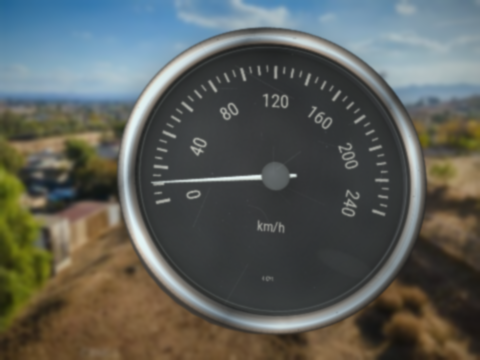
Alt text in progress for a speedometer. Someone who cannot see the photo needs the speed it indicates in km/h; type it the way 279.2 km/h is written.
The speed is 10 km/h
